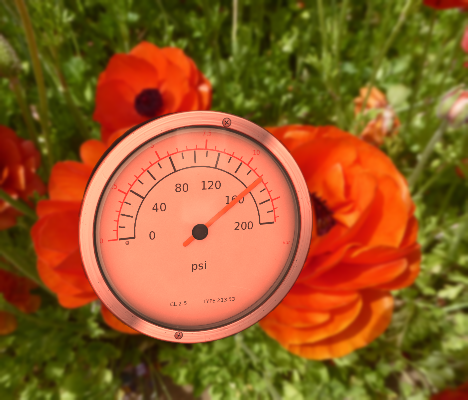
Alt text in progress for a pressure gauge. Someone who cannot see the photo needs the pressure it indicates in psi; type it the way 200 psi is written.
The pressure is 160 psi
